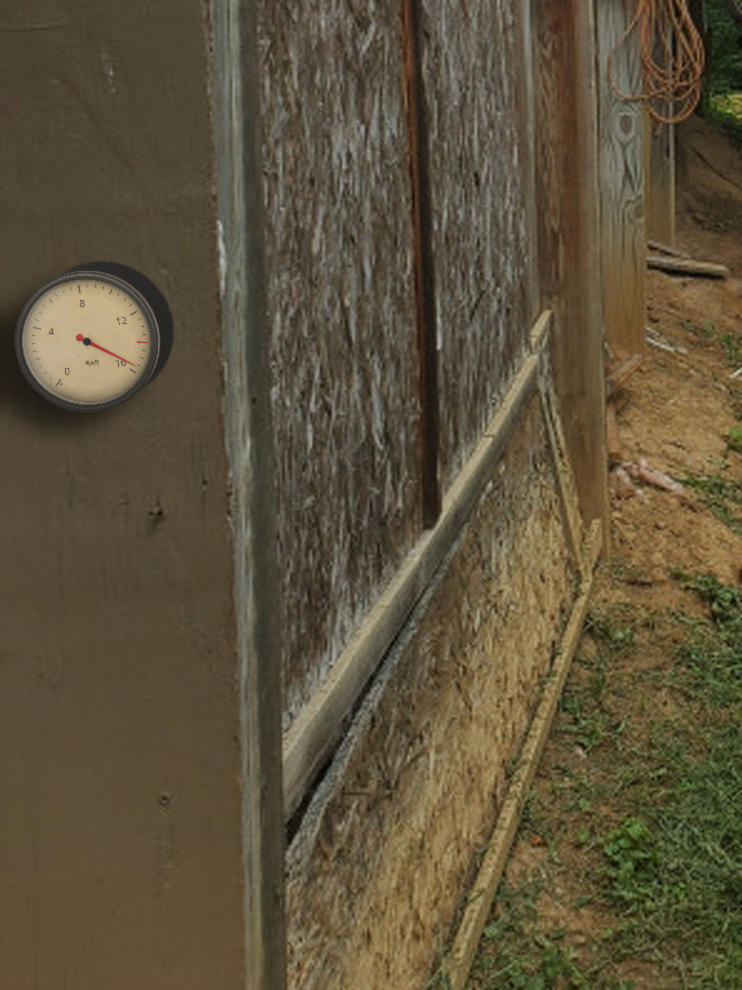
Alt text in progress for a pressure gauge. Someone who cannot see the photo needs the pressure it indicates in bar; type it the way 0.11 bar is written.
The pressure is 15.5 bar
